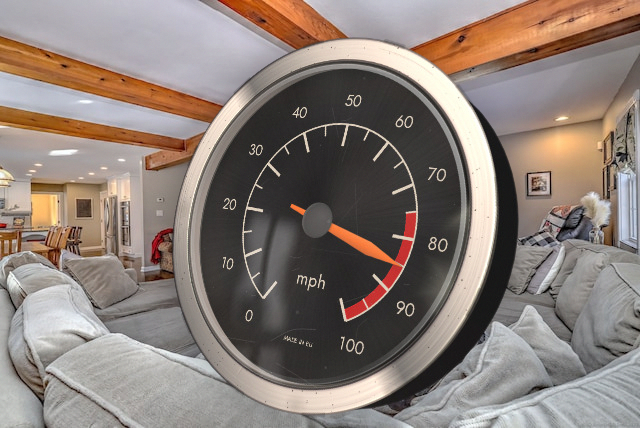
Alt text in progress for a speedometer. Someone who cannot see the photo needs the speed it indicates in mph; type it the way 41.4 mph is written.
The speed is 85 mph
